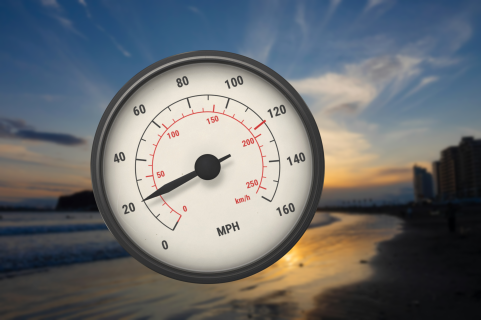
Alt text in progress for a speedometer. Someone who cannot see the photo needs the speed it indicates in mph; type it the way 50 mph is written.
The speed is 20 mph
